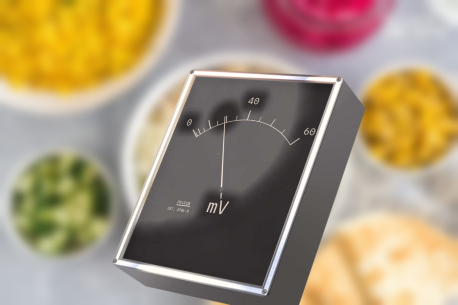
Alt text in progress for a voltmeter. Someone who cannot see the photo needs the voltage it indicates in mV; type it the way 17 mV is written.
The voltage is 30 mV
